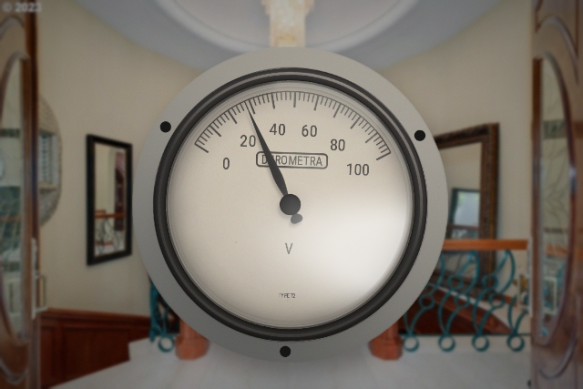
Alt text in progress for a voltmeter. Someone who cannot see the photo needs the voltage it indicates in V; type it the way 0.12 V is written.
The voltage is 28 V
